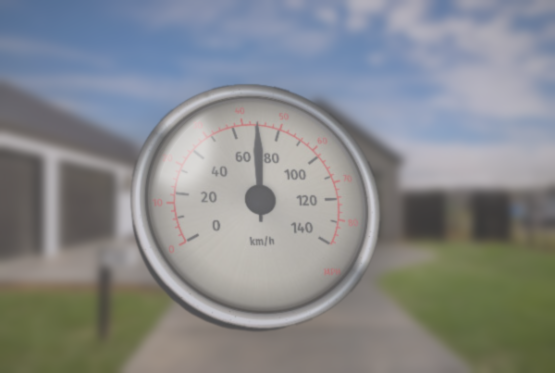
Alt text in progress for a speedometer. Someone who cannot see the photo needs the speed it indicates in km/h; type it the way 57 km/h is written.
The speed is 70 km/h
